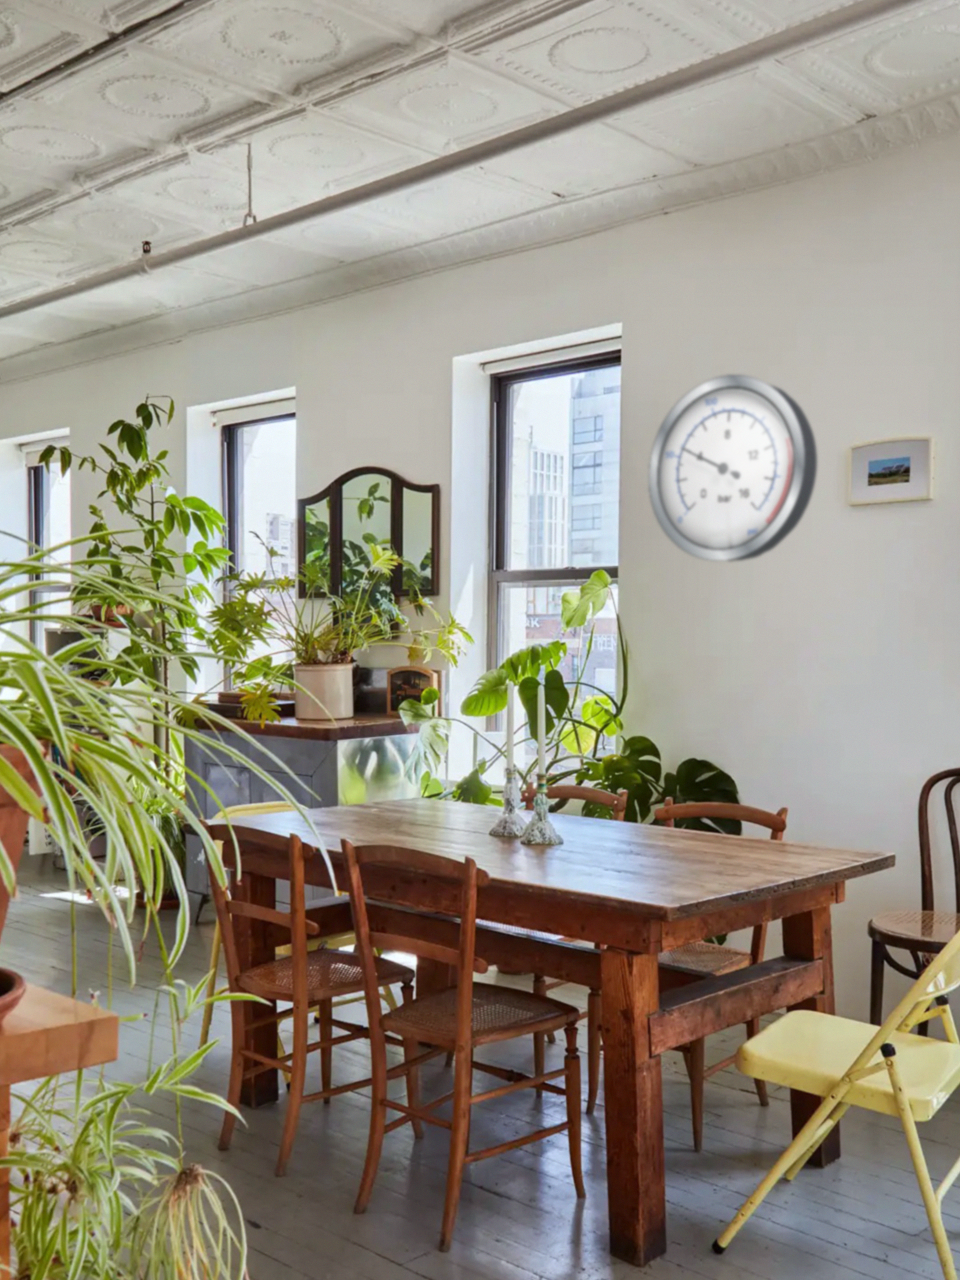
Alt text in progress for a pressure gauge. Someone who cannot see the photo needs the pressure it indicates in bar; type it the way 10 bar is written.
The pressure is 4 bar
